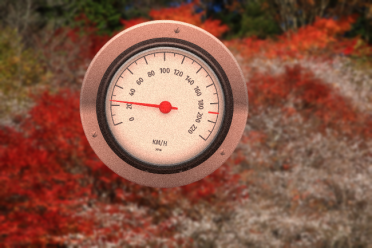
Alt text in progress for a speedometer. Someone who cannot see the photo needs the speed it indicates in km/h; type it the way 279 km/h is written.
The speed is 25 km/h
